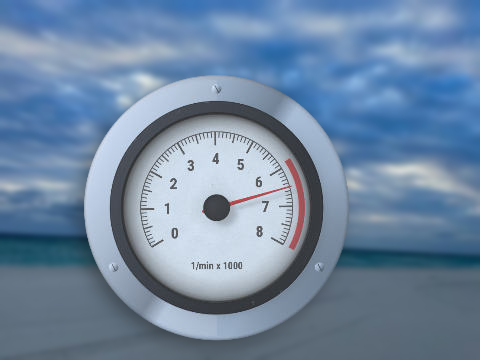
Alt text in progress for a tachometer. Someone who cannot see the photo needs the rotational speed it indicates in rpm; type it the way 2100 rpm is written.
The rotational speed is 6500 rpm
